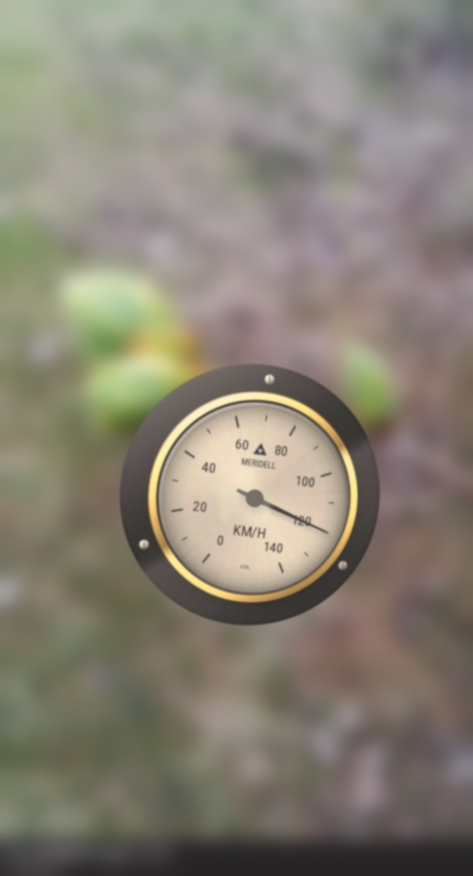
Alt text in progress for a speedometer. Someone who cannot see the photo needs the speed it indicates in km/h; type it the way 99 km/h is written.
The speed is 120 km/h
